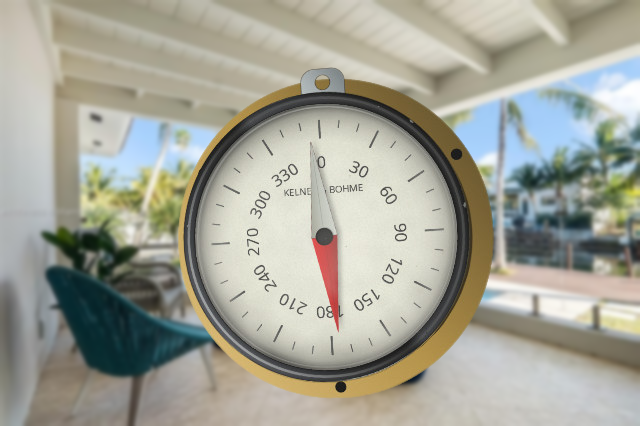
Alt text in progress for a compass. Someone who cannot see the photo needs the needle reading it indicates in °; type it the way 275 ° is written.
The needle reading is 175 °
